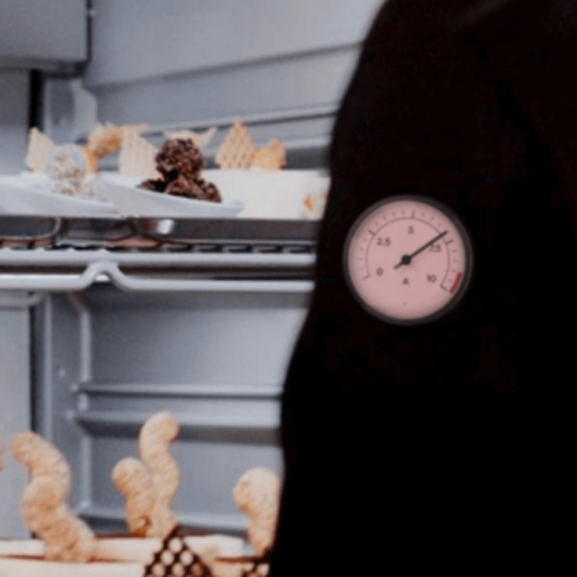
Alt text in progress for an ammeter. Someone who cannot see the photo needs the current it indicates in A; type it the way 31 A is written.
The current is 7 A
